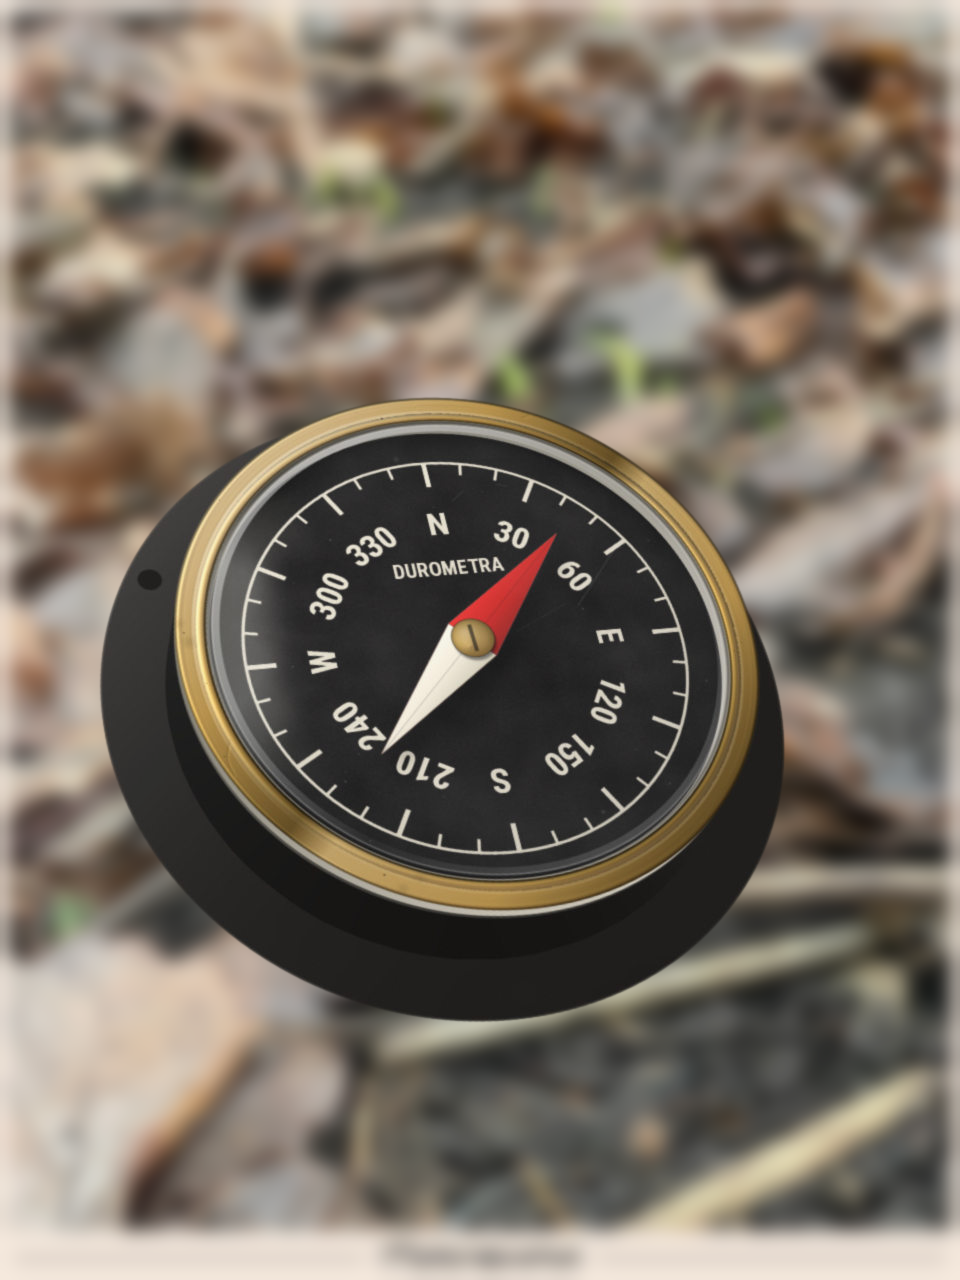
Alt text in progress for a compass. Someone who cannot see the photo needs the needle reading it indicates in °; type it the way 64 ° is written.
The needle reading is 45 °
